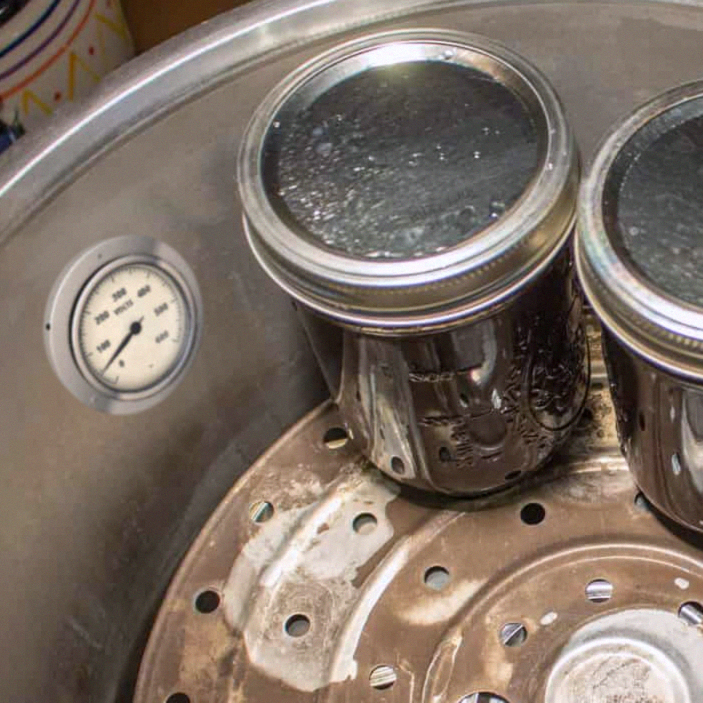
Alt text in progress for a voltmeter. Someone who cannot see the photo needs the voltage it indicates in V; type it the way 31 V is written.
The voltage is 50 V
